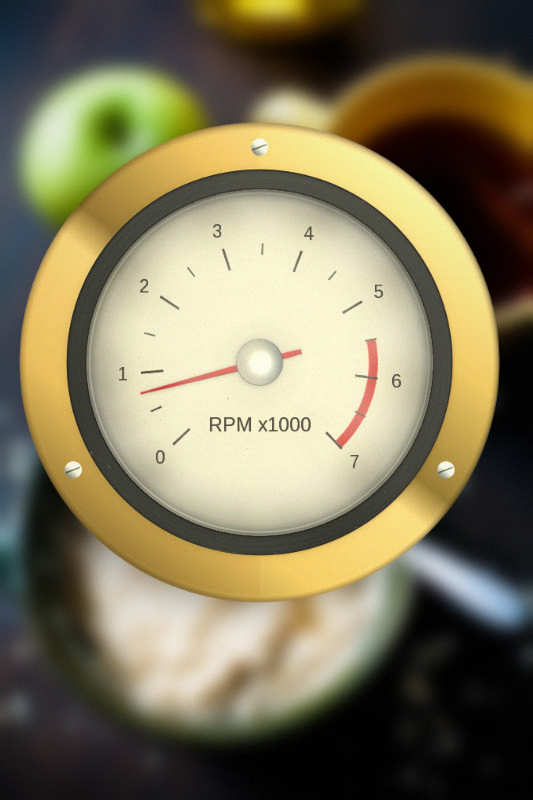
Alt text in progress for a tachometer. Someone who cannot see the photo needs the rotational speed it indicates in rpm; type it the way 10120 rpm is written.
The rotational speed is 750 rpm
